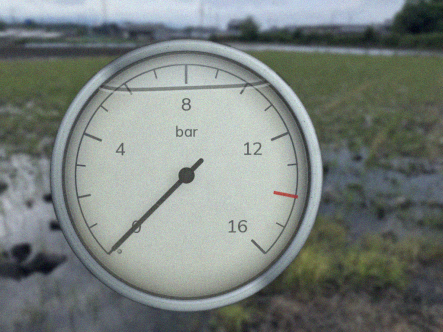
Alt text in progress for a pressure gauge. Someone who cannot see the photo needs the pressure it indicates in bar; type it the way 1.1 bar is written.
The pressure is 0 bar
